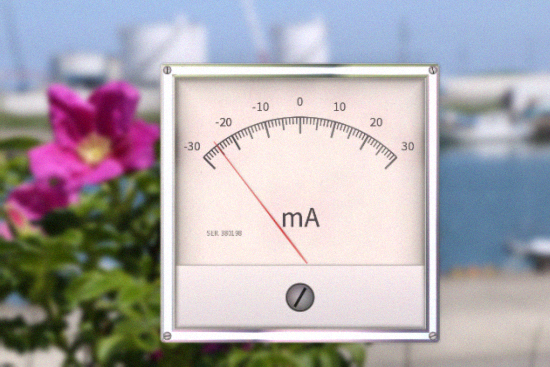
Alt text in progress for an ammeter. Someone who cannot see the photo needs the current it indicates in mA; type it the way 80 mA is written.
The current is -25 mA
